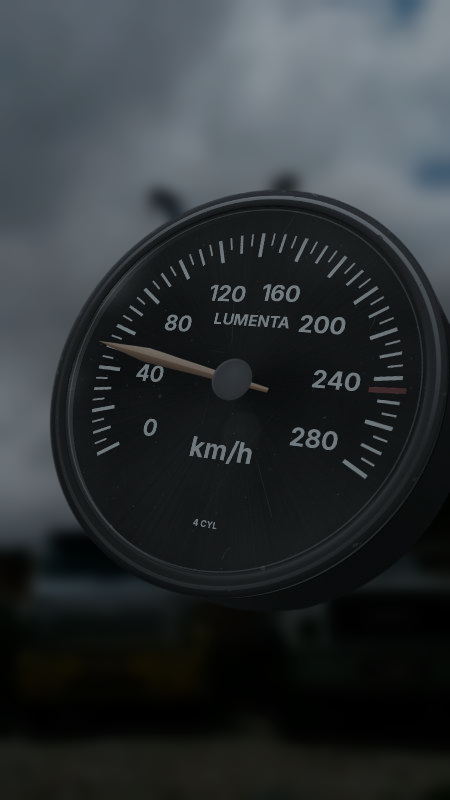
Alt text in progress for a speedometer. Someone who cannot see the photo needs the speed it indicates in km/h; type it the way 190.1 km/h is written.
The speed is 50 km/h
